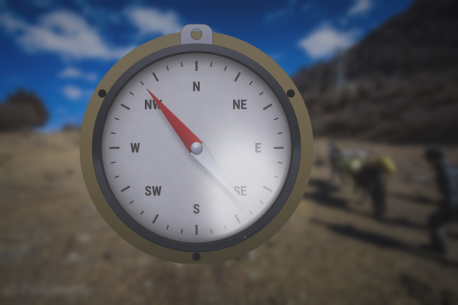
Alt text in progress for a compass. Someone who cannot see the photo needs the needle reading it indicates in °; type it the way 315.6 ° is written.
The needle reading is 320 °
